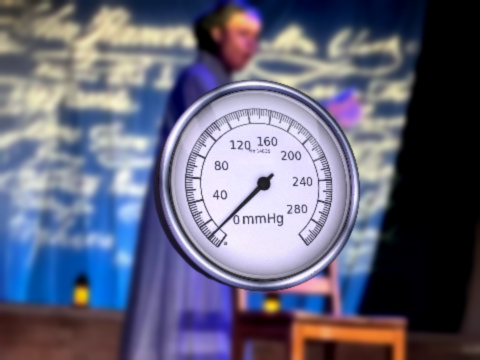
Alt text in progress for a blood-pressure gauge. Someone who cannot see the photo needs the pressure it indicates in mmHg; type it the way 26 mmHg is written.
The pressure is 10 mmHg
